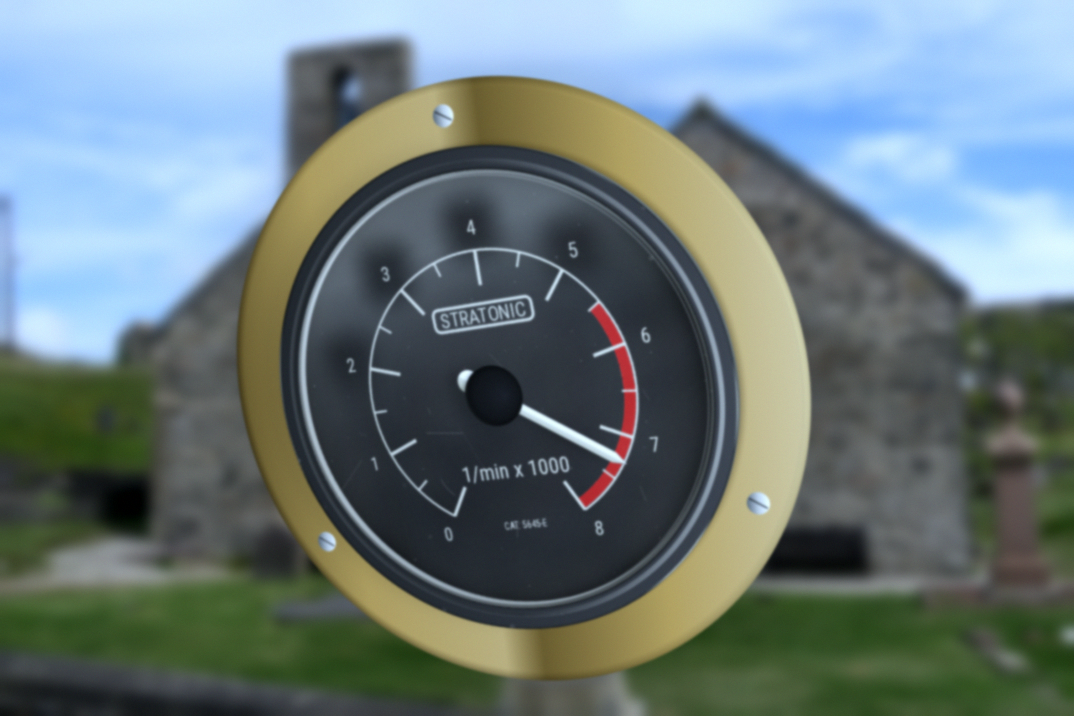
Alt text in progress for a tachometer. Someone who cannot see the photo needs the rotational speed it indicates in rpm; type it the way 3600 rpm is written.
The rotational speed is 7250 rpm
